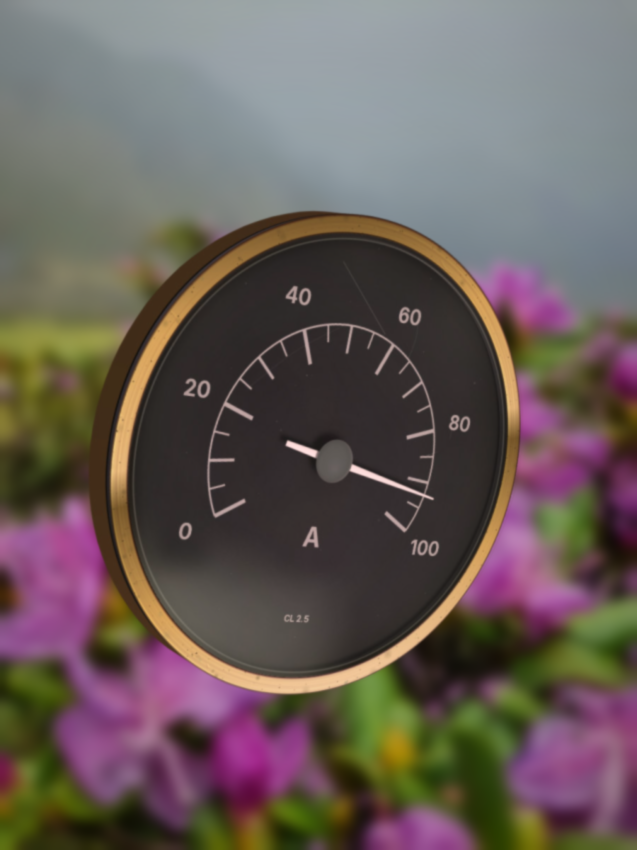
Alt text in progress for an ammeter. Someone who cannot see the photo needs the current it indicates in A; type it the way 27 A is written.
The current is 92.5 A
